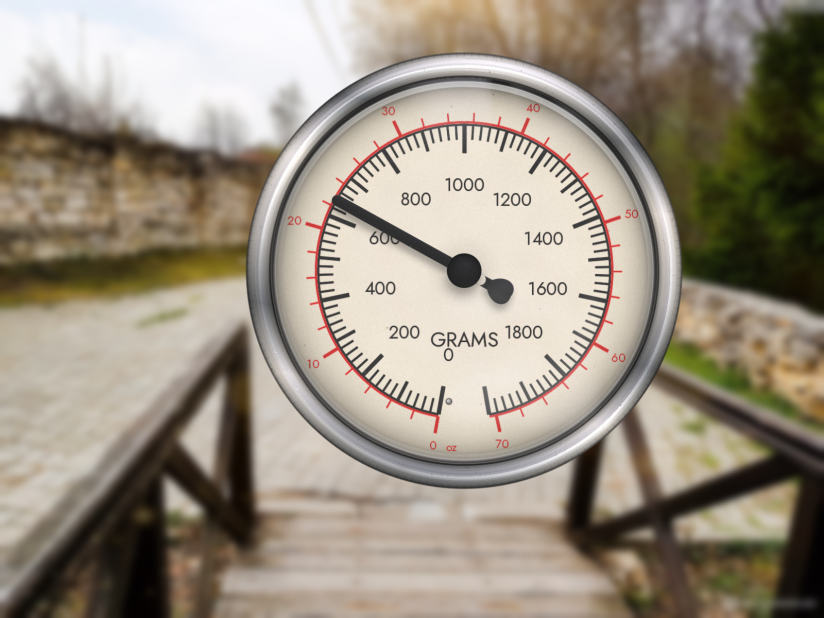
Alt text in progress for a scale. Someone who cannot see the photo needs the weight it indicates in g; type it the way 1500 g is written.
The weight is 640 g
